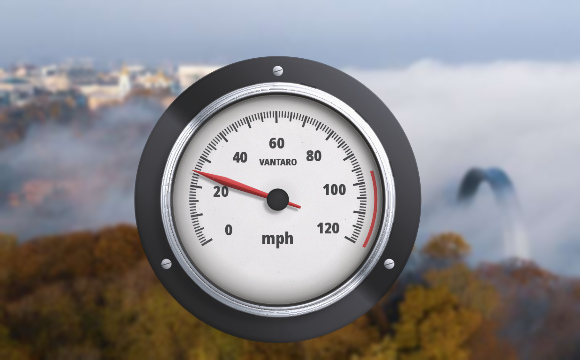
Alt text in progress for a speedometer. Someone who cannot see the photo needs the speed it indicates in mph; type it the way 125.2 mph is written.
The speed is 25 mph
